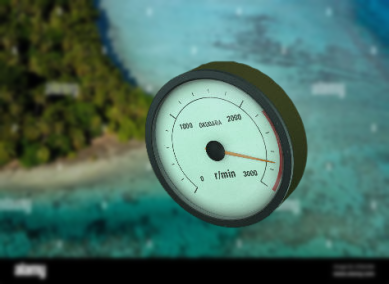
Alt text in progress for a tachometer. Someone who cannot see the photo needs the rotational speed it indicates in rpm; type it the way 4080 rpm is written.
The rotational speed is 2700 rpm
